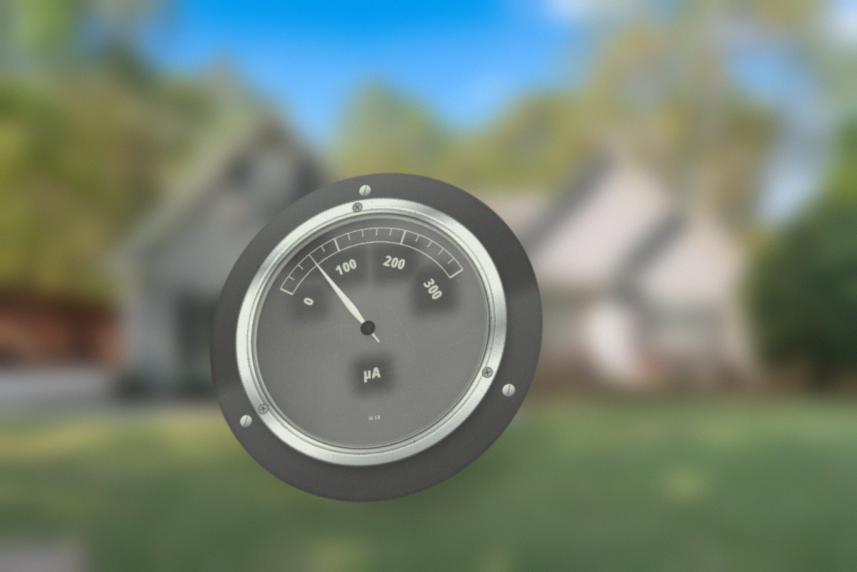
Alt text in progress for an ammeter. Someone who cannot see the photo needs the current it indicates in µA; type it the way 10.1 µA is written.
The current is 60 µA
